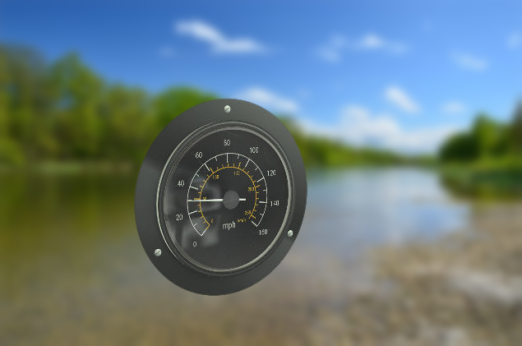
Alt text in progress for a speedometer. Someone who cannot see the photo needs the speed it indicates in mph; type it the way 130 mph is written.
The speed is 30 mph
